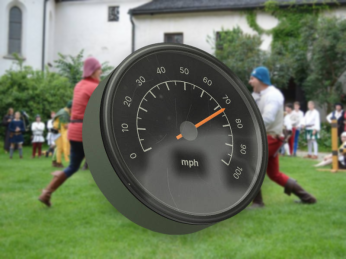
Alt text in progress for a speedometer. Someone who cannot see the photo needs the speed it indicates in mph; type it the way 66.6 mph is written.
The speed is 72.5 mph
